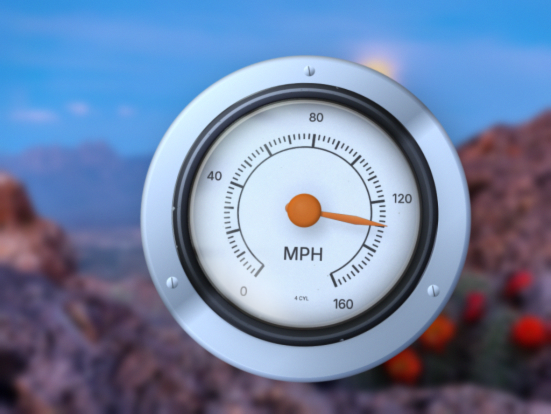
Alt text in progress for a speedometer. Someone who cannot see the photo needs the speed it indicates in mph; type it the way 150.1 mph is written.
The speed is 130 mph
